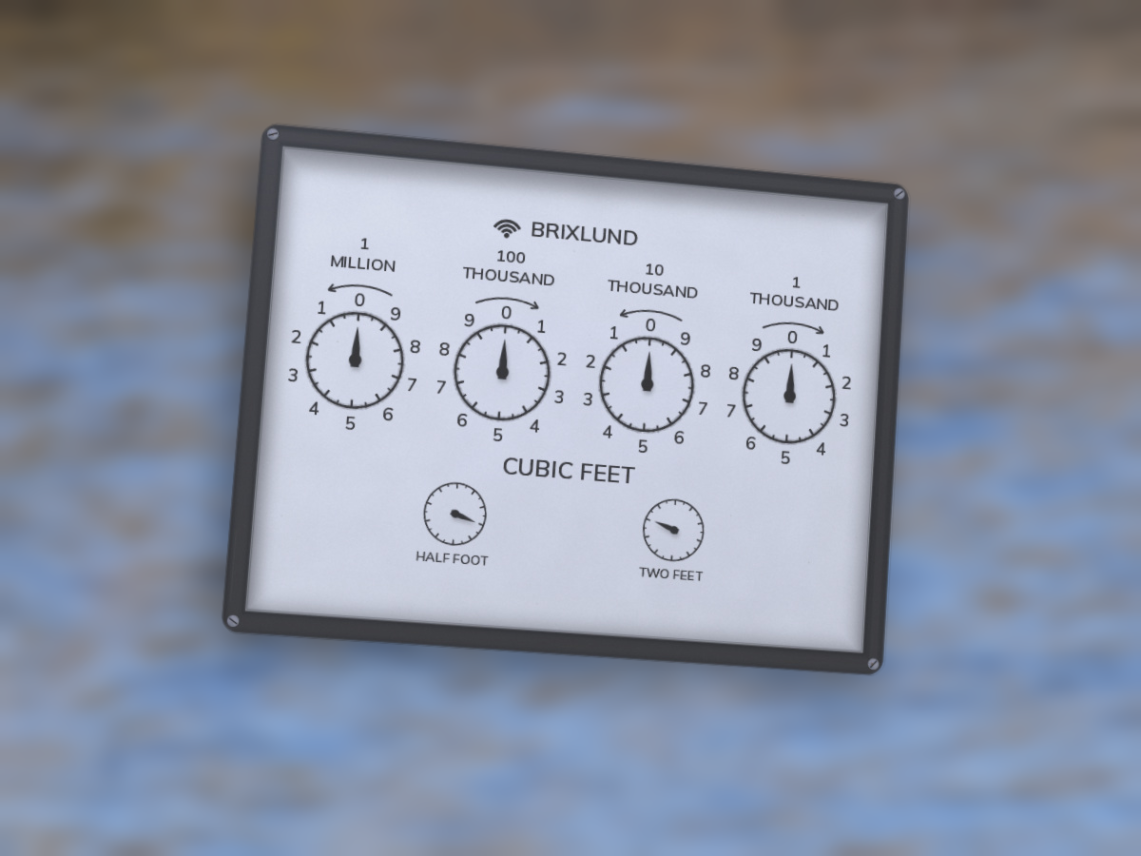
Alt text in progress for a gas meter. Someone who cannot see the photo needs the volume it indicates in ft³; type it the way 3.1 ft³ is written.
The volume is 0 ft³
